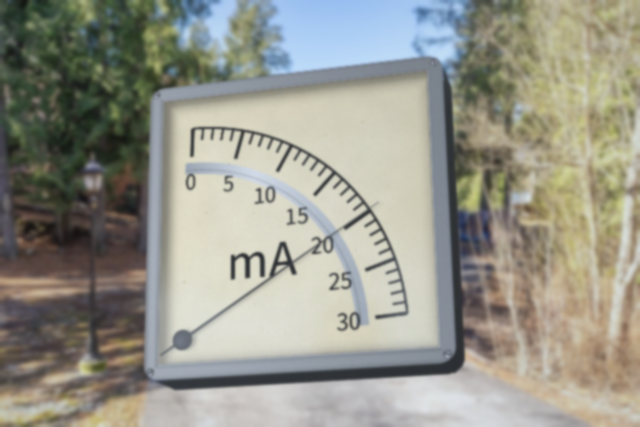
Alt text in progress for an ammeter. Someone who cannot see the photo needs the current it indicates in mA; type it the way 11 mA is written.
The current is 20 mA
